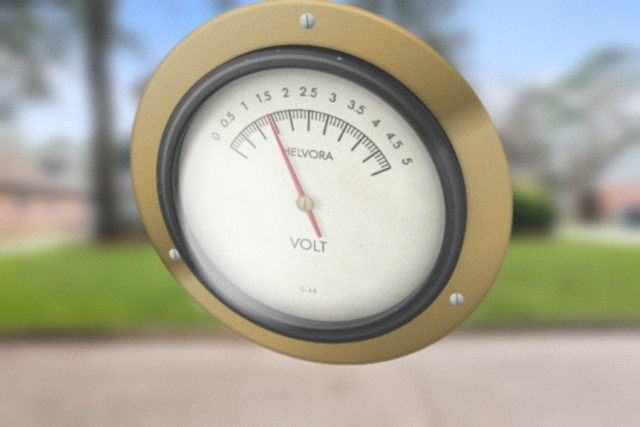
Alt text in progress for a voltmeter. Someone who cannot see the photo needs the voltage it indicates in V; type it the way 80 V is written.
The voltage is 1.5 V
